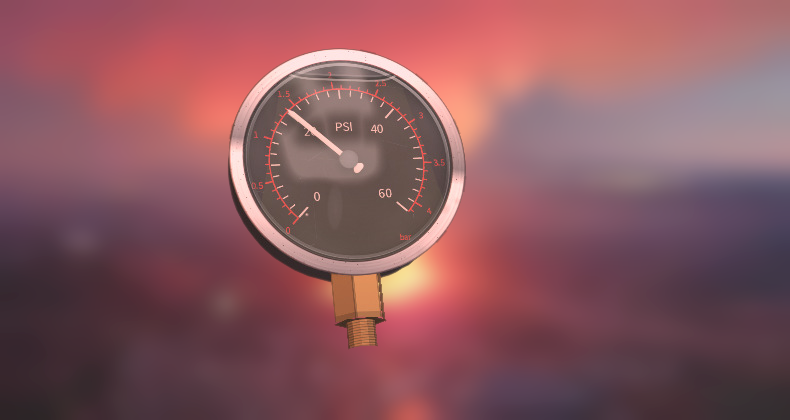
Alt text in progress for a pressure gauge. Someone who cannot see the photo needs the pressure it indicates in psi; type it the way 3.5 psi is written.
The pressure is 20 psi
